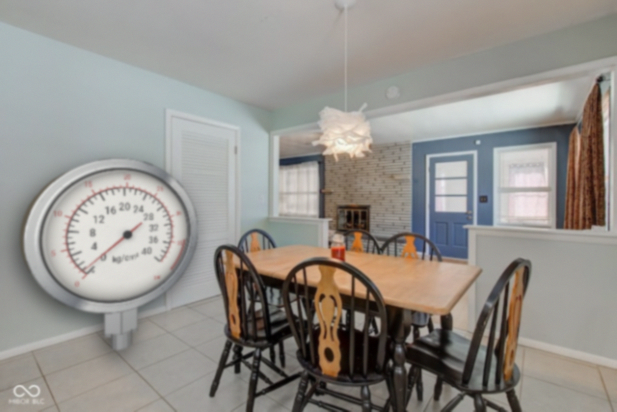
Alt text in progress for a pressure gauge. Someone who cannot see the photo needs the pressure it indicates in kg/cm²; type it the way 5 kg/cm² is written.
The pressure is 1 kg/cm²
